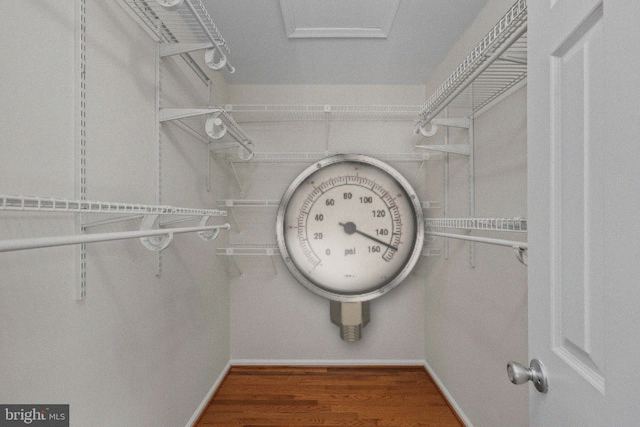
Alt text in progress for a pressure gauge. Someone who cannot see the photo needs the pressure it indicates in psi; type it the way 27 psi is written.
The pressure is 150 psi
